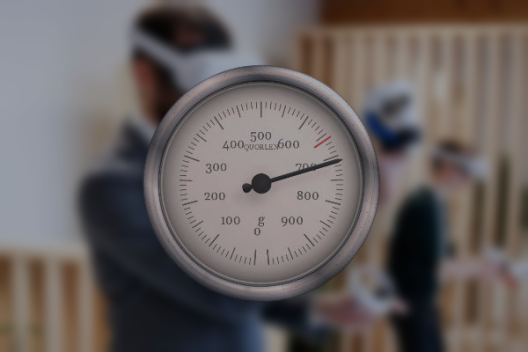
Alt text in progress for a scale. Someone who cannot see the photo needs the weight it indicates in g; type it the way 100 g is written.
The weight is 710 g
